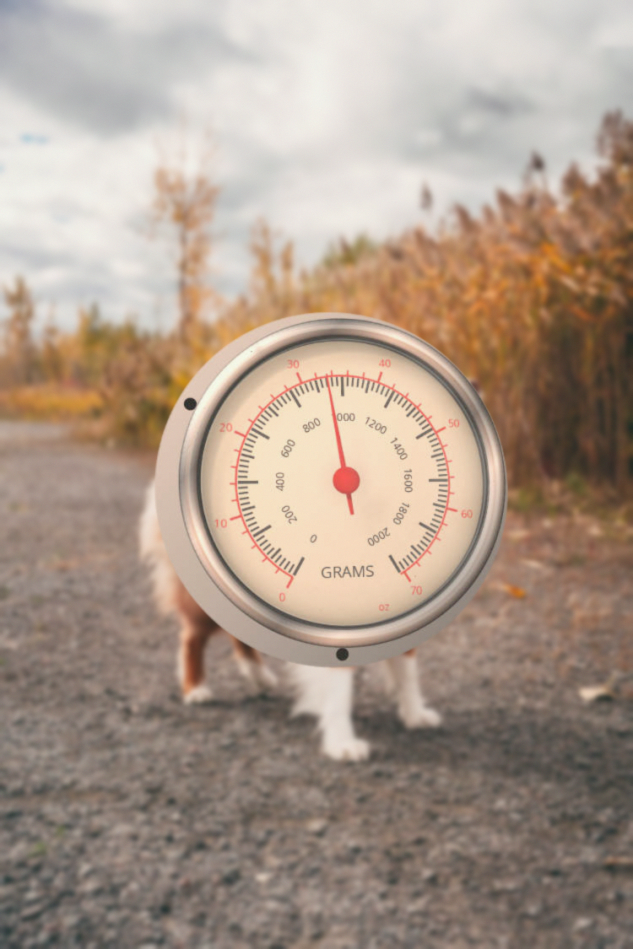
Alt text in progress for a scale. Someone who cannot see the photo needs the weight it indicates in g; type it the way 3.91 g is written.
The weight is 940 g
